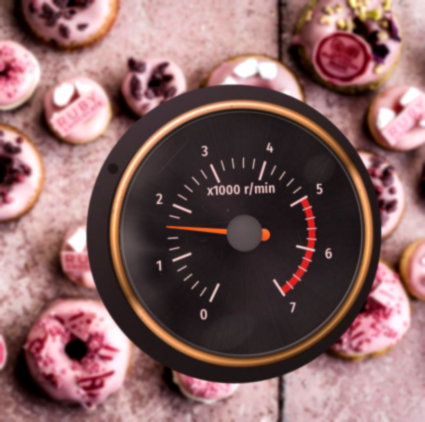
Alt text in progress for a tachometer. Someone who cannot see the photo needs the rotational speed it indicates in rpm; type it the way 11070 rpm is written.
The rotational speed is 1600 rpm
